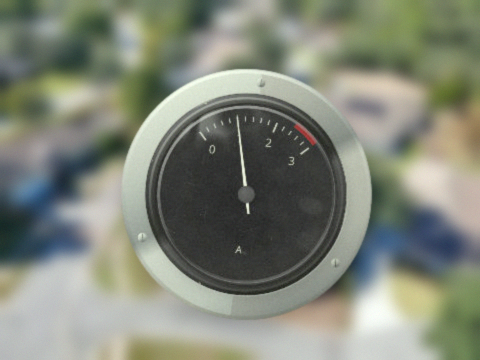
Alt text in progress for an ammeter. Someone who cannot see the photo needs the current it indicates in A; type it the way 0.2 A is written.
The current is 1 A
